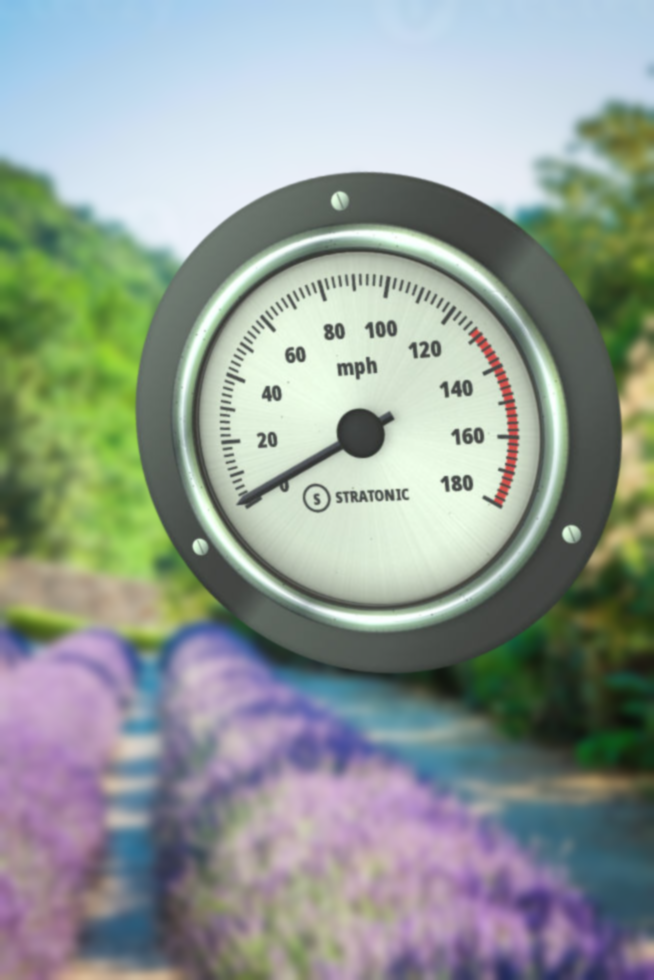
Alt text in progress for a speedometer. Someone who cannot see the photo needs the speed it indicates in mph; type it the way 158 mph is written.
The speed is 2 mph
